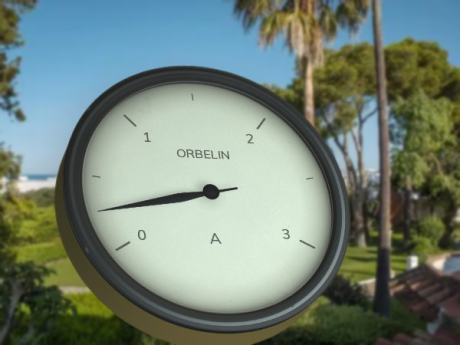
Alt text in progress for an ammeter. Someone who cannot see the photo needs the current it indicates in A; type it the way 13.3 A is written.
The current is 0.25 A
